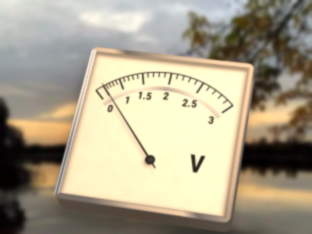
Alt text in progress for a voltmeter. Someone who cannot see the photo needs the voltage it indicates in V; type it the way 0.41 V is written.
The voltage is 0.5 V
